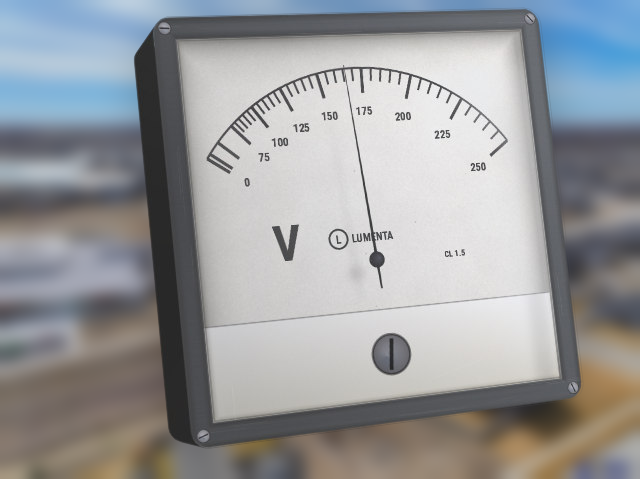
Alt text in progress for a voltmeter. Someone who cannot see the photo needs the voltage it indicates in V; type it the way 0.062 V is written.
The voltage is 165 V
